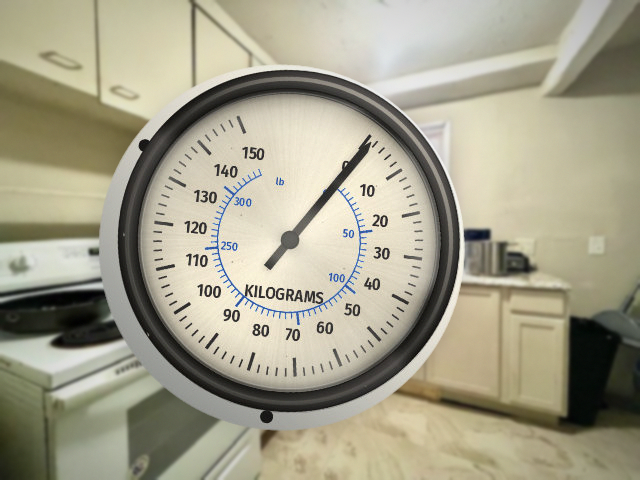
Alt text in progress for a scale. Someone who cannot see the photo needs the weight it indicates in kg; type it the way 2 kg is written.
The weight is 1 kg
